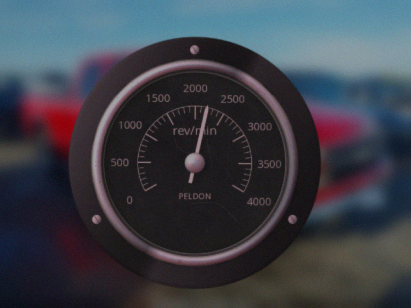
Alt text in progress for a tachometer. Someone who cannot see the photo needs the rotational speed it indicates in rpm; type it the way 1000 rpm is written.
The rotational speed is 2200 rpm
